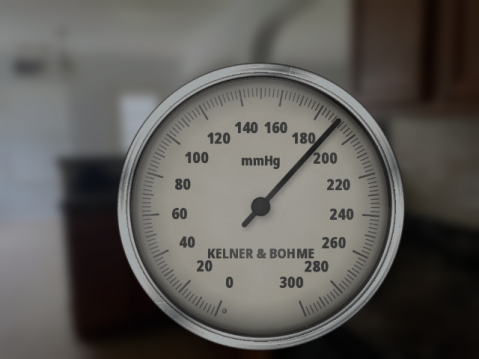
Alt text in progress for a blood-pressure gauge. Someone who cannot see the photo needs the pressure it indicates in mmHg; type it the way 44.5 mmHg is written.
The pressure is 190 mmHg
